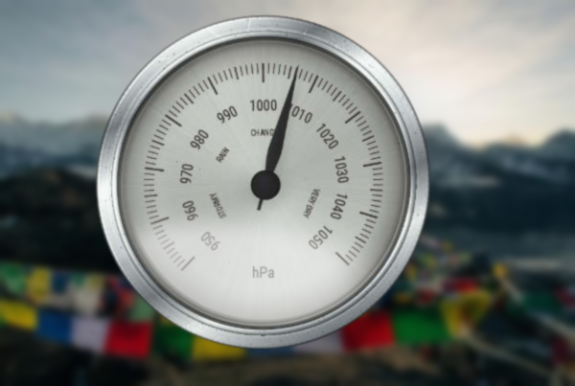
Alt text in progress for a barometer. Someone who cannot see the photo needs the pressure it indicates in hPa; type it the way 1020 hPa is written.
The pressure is 1006 hPa
